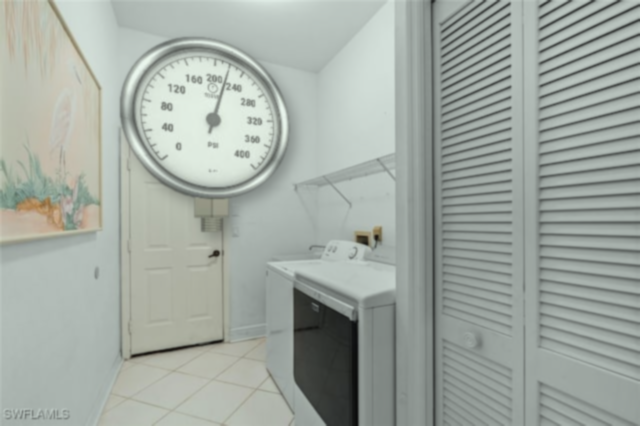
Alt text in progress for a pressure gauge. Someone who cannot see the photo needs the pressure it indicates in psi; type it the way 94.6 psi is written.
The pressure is 220 psi
